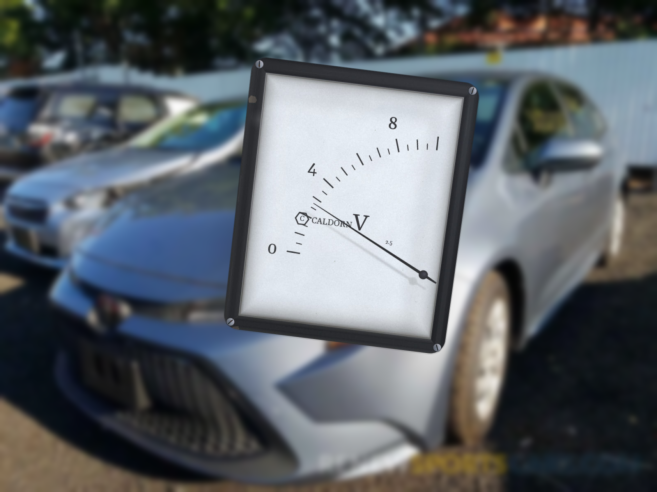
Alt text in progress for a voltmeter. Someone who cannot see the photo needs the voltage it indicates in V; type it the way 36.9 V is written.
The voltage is 2.75 V
